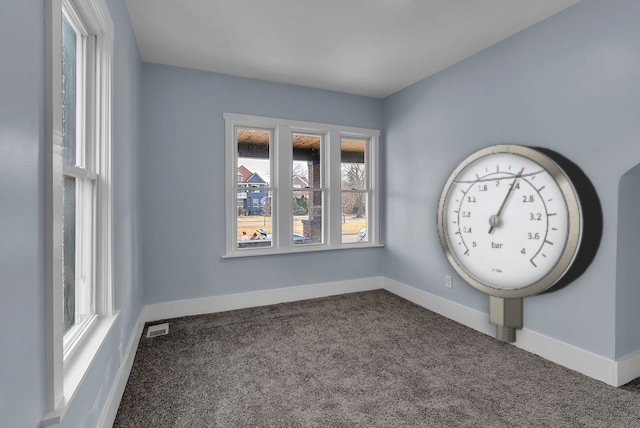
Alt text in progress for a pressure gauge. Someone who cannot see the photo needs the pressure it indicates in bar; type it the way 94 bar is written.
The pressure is 2.4 bar
